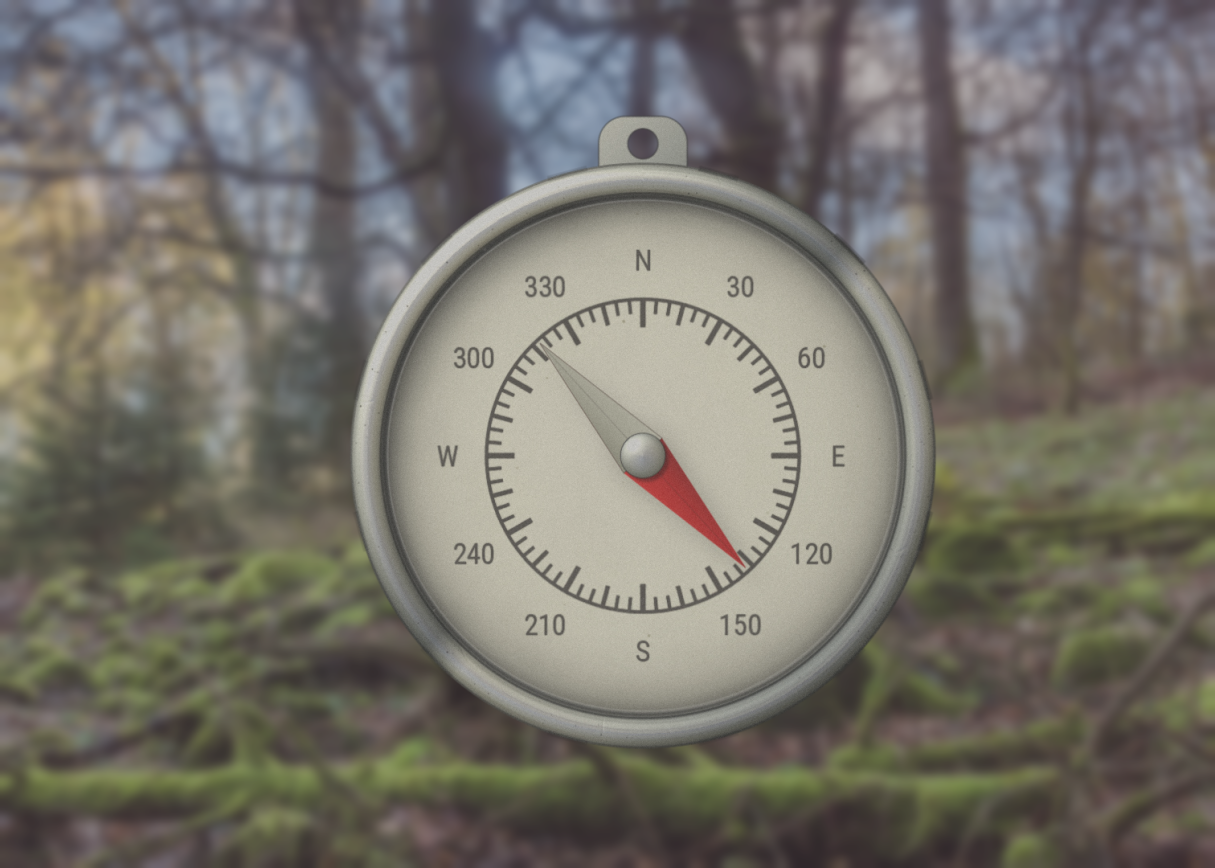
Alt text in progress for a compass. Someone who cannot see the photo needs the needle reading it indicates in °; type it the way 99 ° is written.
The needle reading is 137.5 °
